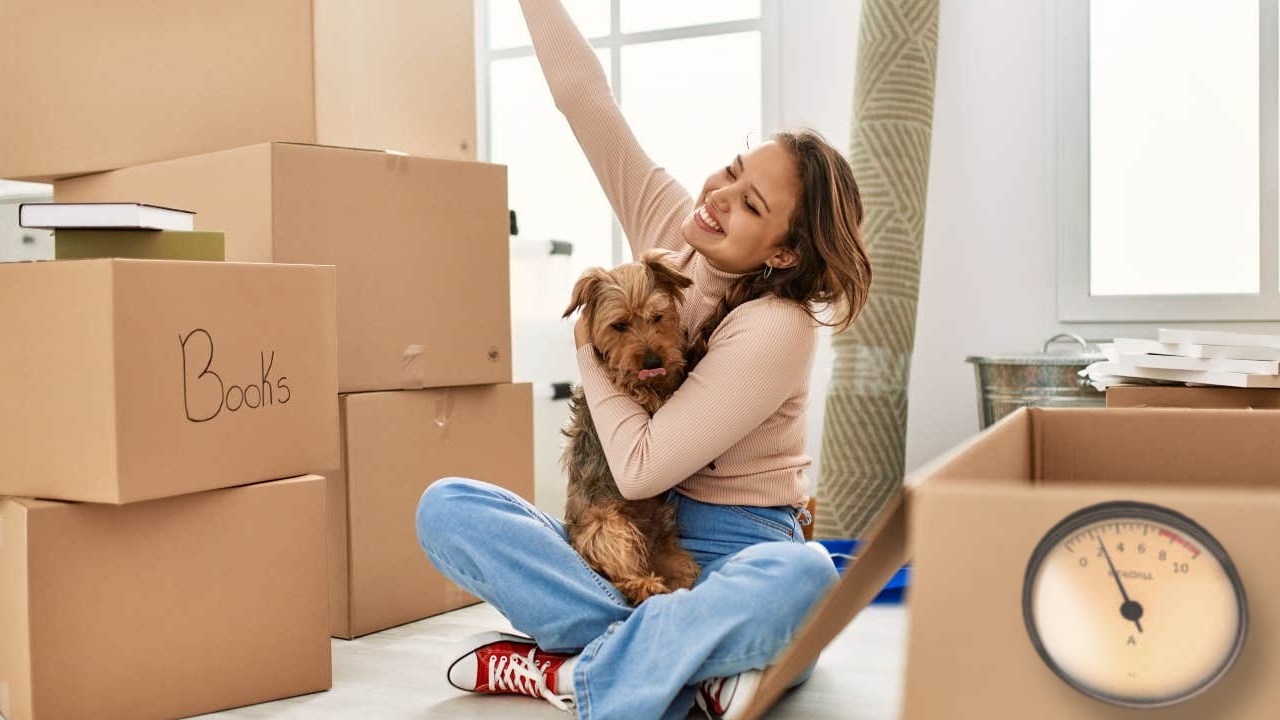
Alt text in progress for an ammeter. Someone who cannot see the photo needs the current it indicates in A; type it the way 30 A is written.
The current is 2.5 A
